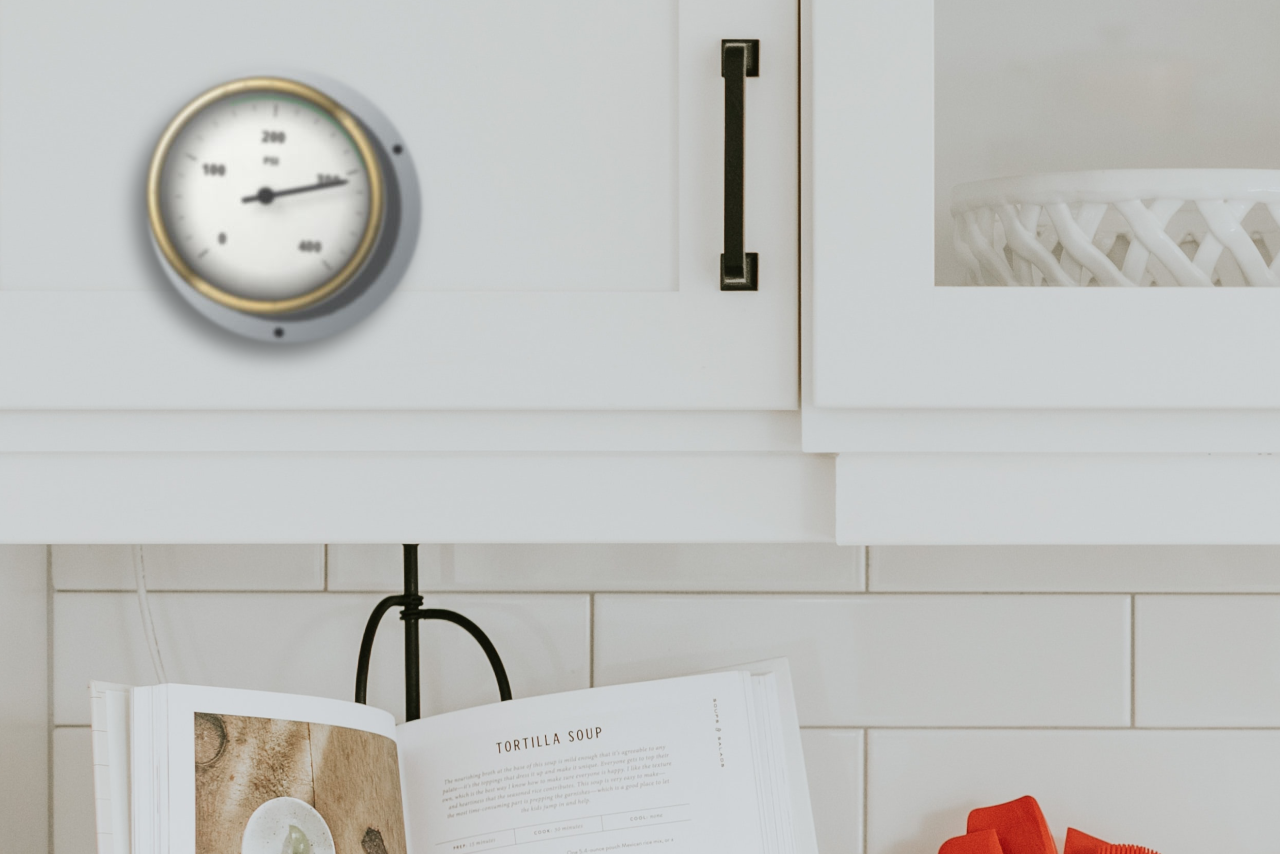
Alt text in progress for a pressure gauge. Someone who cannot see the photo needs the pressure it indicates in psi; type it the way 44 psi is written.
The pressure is 310 psi
